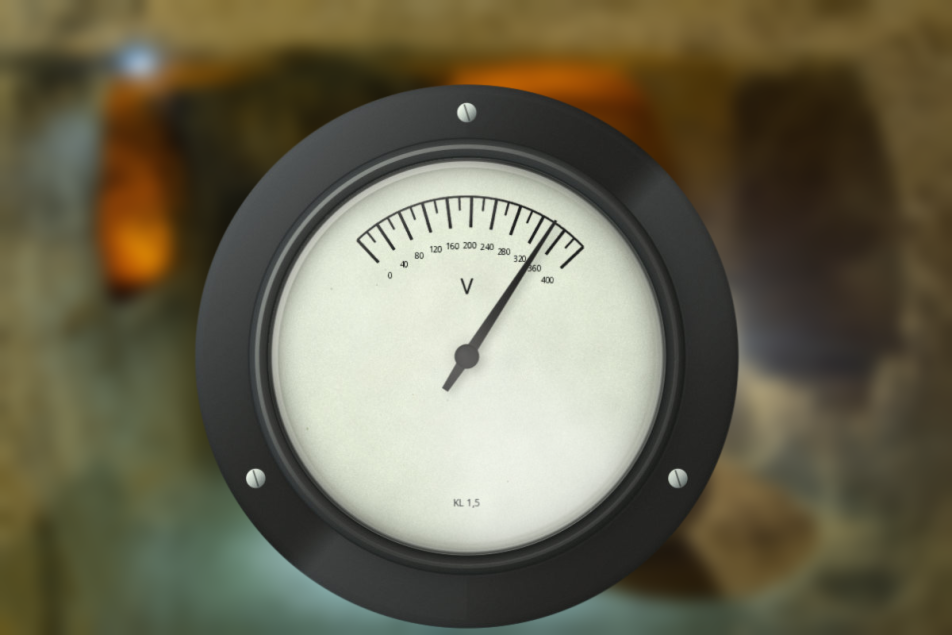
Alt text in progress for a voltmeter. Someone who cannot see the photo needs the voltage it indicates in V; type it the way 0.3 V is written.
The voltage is 340 V
